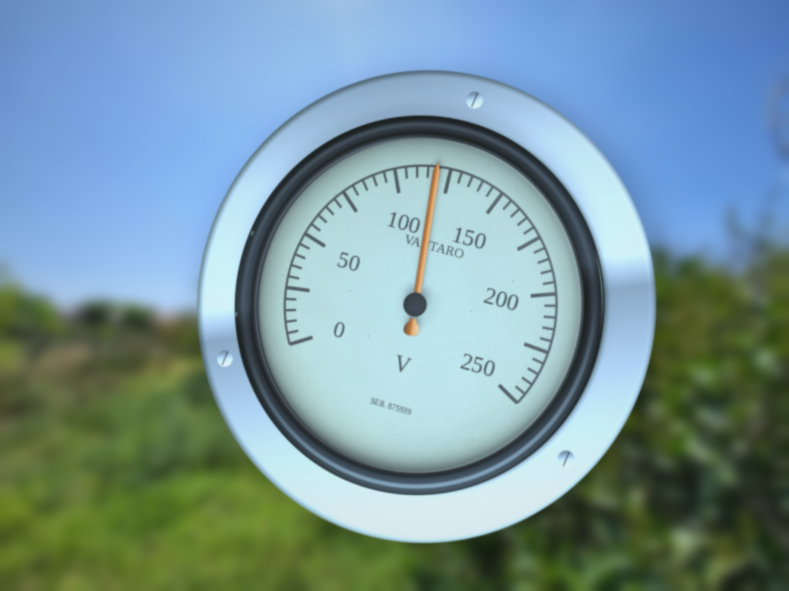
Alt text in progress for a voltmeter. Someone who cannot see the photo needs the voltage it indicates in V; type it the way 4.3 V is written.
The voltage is 120 V
